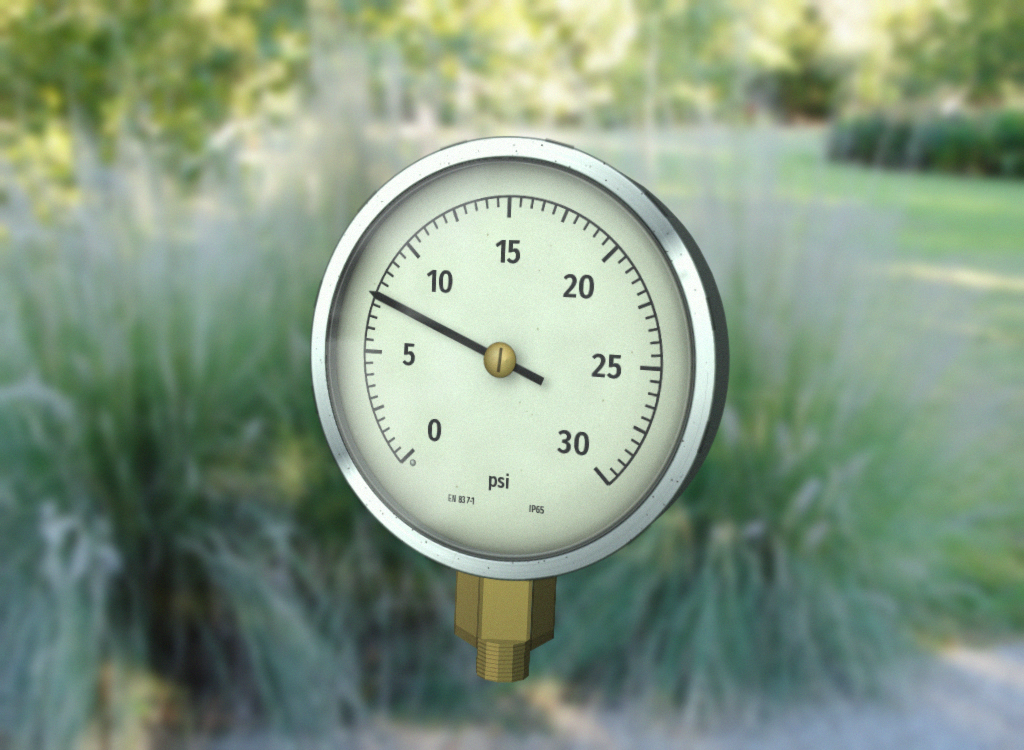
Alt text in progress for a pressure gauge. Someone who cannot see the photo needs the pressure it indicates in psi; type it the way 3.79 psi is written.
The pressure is 7.5 psi
